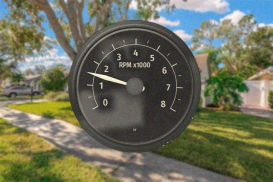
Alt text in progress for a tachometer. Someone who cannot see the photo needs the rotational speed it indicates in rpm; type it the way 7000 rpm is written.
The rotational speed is 1500 rpm
